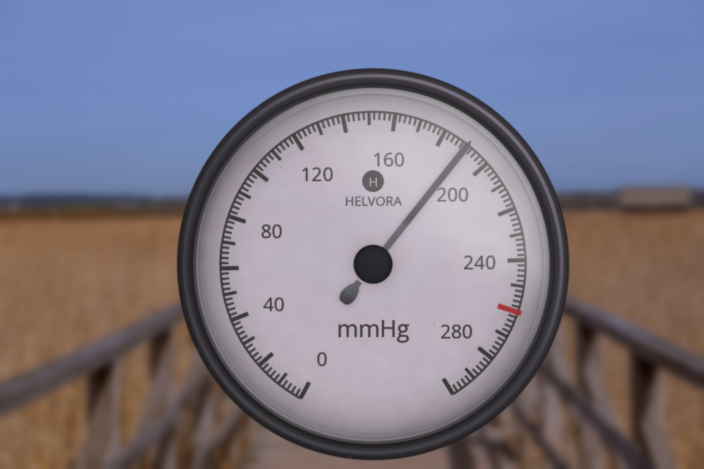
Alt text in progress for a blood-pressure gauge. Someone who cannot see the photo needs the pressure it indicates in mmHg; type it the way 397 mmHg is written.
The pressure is 190 mmHg
